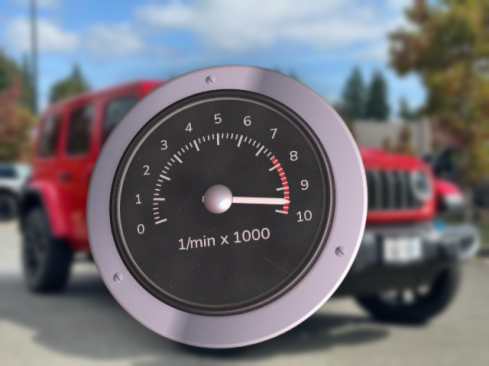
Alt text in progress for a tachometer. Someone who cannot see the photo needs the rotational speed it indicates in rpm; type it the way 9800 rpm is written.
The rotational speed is 9600 rpm
